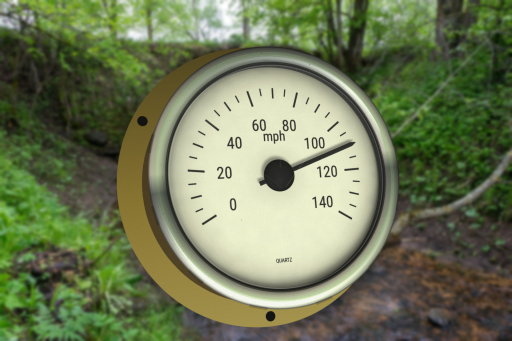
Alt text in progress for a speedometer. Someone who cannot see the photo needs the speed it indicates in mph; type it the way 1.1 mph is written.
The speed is 110 mph
